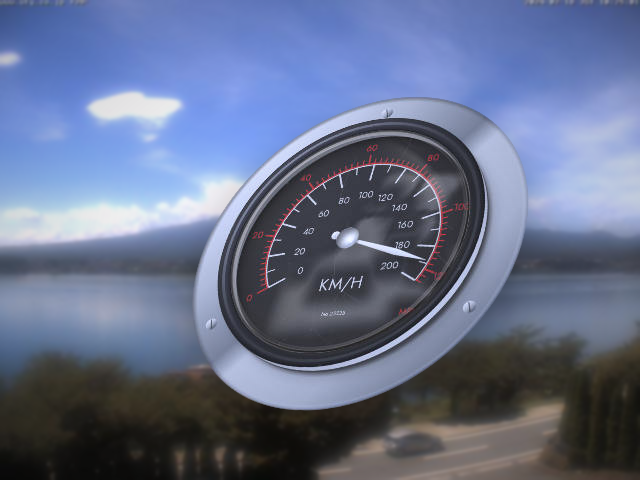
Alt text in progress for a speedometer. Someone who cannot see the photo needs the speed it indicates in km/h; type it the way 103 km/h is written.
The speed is 190 km/h
